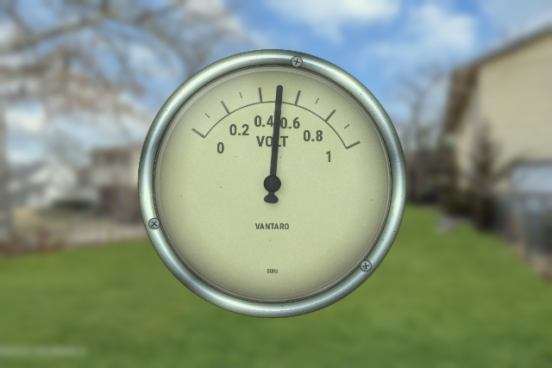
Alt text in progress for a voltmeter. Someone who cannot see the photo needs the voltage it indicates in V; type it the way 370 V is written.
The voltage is 0.5 V
